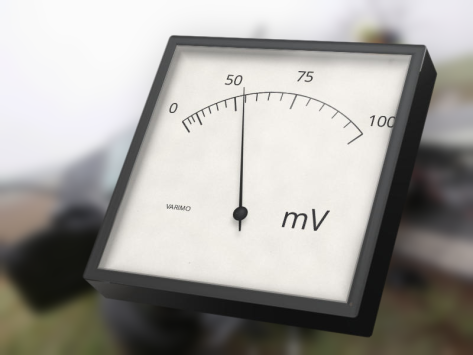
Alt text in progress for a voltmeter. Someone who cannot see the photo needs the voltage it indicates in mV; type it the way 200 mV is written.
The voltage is 55 mV
